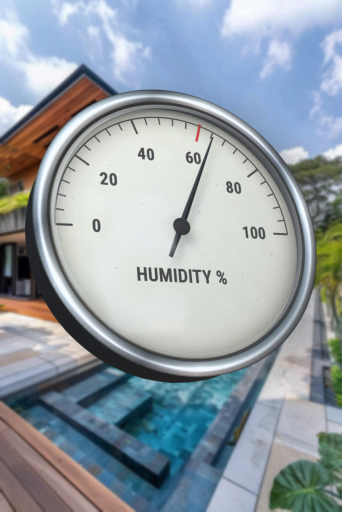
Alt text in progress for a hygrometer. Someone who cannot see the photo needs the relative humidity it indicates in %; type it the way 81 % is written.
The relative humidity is 64 %
